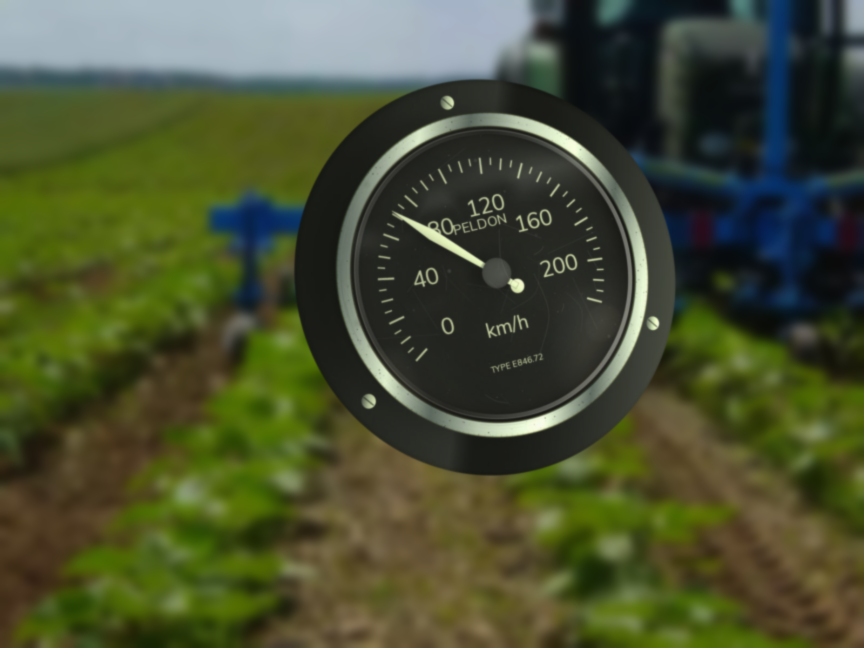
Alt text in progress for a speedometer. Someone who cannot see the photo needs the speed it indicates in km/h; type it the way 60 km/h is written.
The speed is 70 km/h
